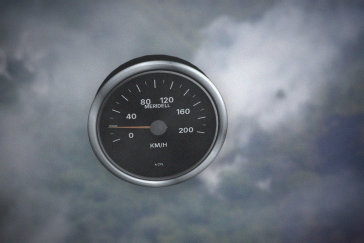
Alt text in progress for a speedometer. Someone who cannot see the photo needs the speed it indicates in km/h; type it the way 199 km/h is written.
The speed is 20 km/h
